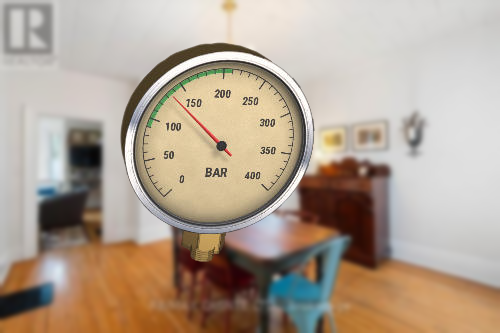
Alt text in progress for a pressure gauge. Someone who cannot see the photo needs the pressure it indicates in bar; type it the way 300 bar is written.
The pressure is 135 bar
